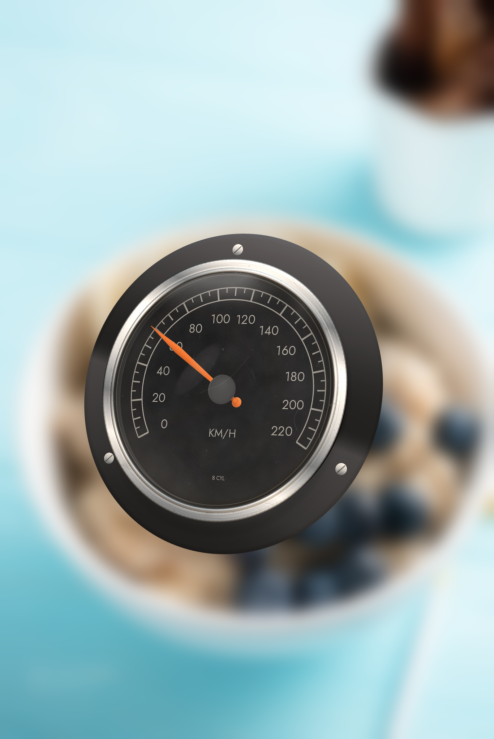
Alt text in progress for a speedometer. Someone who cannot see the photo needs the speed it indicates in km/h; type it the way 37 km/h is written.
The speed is 60 km/h
